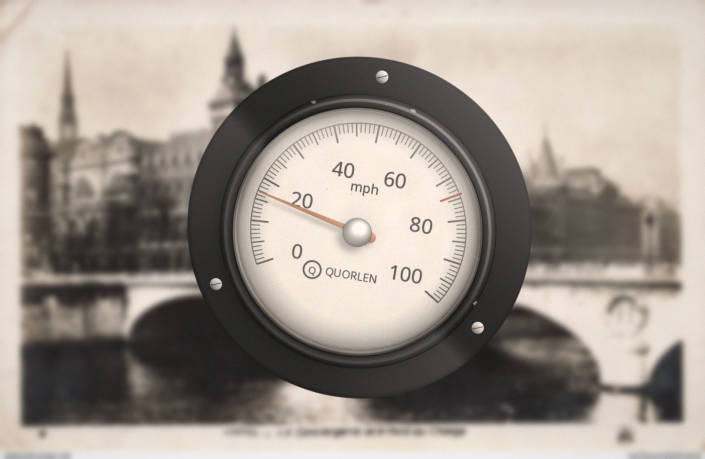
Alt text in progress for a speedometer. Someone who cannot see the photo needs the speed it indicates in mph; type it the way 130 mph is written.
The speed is 17 mph
